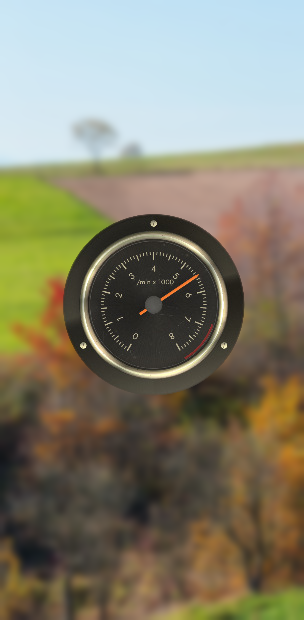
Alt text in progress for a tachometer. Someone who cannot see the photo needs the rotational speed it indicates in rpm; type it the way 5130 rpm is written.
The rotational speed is 5500 rpm
